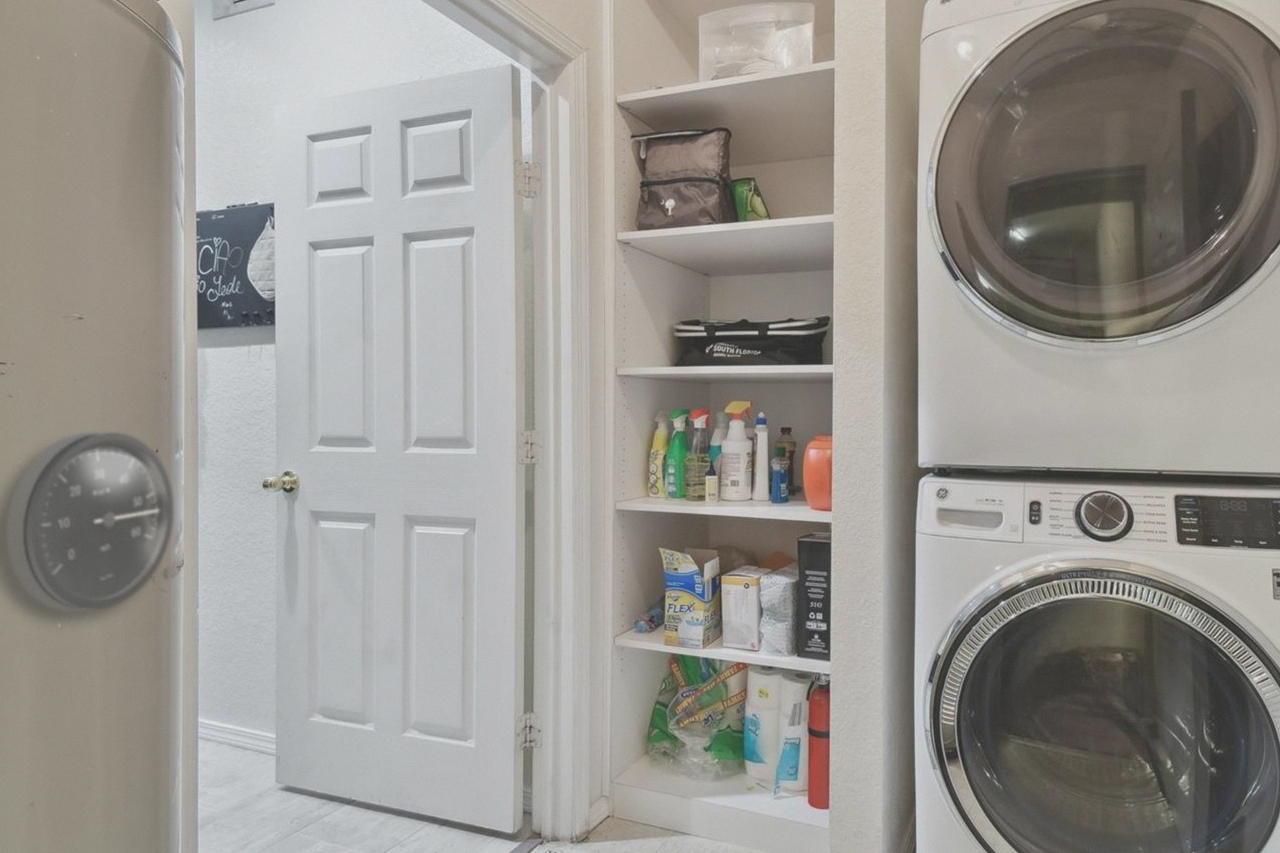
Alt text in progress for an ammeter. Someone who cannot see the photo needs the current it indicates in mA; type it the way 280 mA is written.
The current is 54 mA
